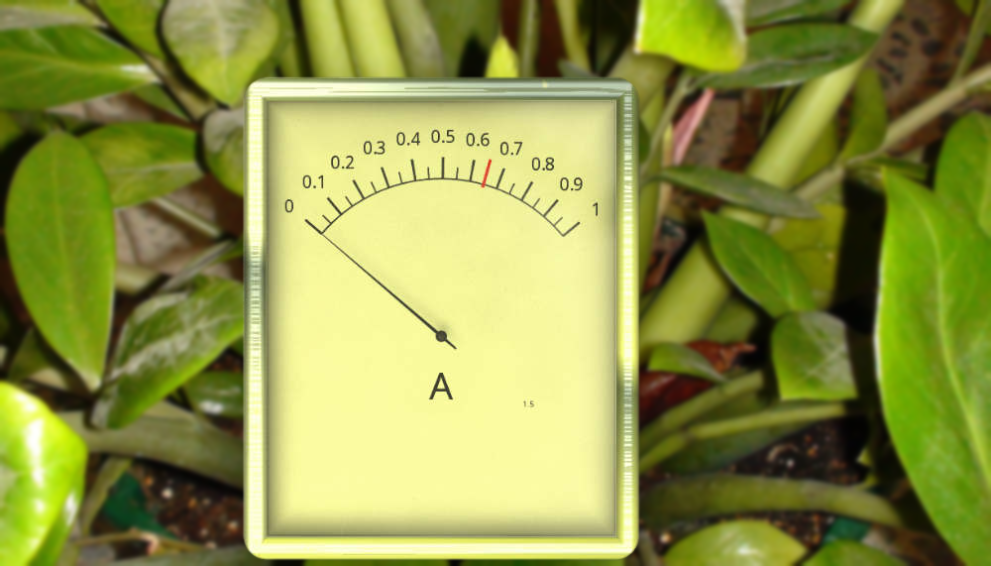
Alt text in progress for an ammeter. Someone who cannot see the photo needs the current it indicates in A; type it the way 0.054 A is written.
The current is 0 A
